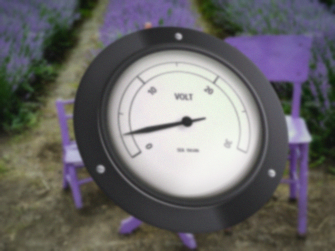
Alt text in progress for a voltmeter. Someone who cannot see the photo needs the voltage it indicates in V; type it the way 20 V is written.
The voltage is 2.5 V
